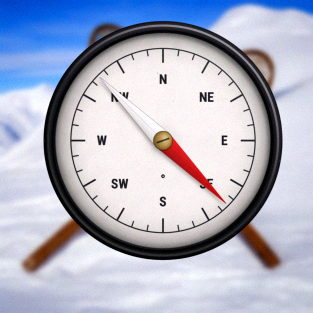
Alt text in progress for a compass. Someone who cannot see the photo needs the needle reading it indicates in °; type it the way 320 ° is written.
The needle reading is 135 °
